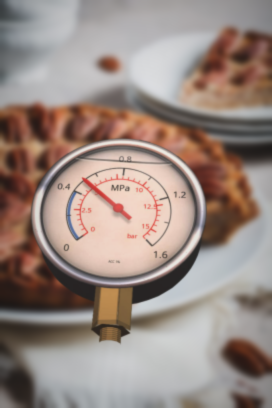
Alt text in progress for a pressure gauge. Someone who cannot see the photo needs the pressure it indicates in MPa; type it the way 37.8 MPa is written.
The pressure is 0.5 MPa
